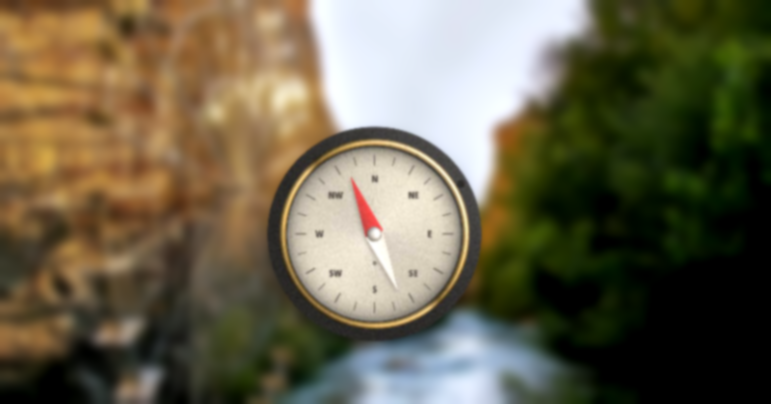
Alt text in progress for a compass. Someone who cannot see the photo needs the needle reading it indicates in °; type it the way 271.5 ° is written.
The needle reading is 337.5 °
